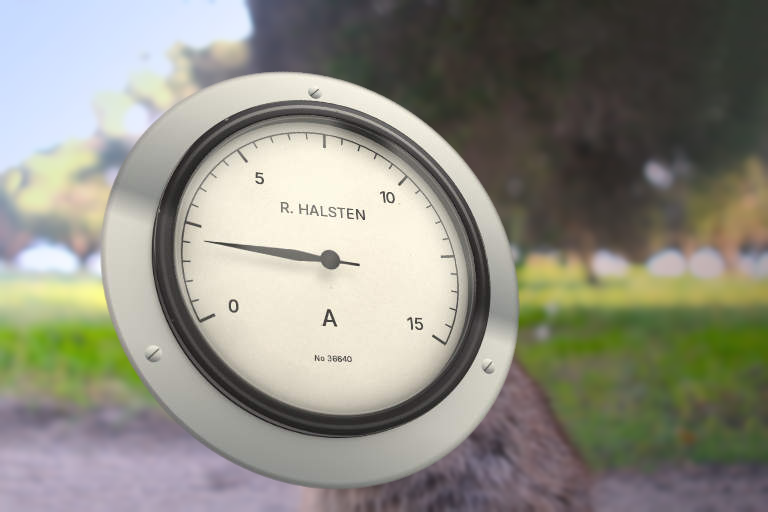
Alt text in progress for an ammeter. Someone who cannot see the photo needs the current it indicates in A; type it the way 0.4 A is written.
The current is 2 A
